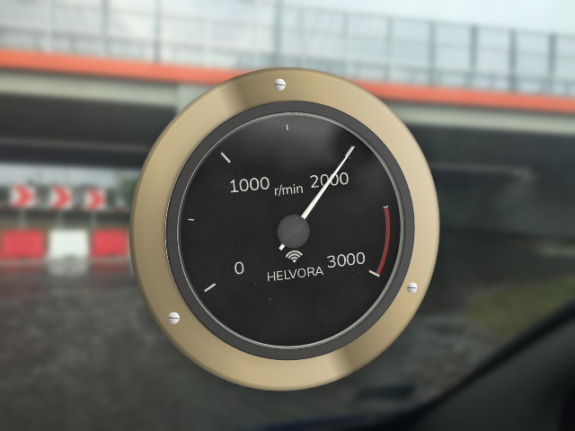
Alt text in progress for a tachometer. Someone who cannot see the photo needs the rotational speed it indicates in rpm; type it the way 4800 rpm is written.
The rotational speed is 2000 rpm
